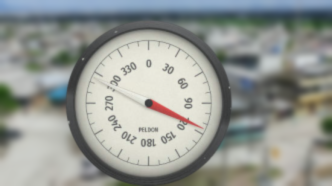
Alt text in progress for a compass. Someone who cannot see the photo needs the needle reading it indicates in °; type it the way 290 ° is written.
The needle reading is 115 °
